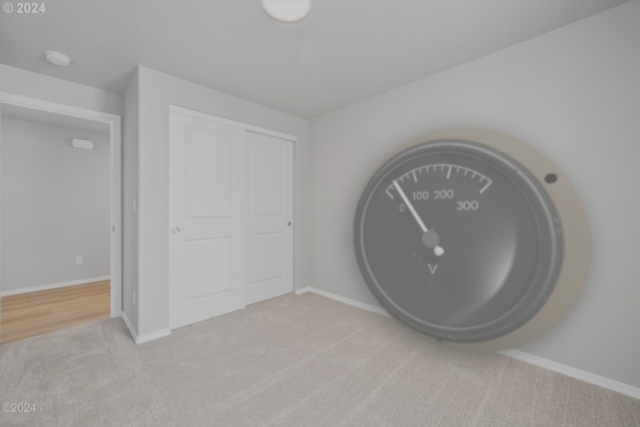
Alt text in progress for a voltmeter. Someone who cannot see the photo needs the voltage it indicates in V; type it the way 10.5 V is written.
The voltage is 40 V
